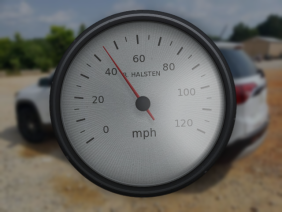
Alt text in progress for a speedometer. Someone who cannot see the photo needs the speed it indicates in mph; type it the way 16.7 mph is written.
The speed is 45 mph
